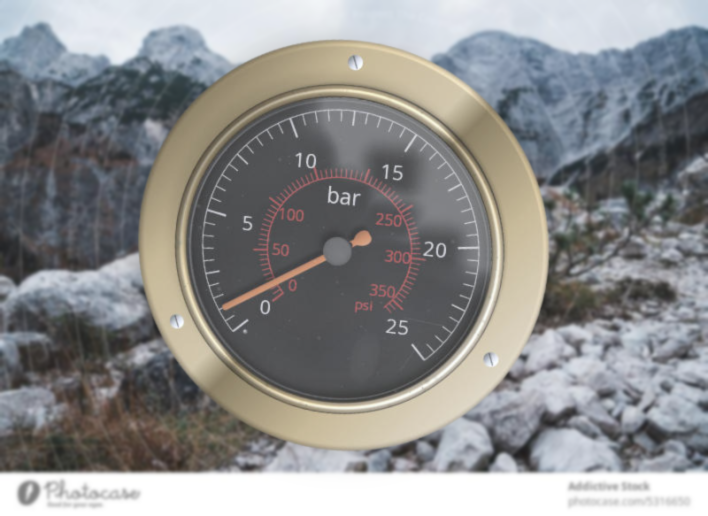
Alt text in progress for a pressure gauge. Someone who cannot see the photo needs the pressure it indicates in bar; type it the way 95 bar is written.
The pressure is 1 bar
